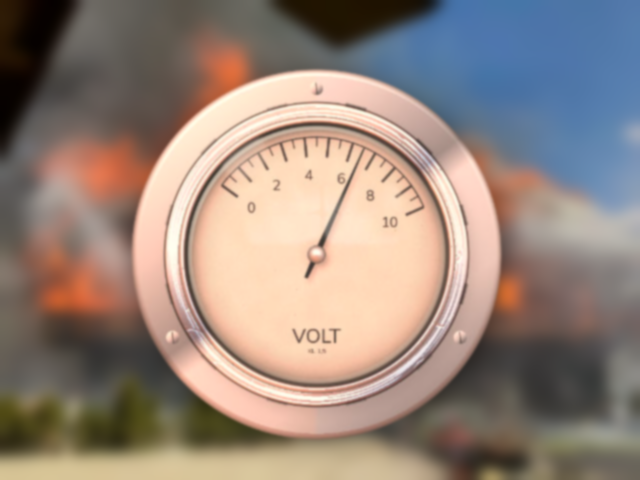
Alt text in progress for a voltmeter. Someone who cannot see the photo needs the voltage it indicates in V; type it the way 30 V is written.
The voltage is 6.5 V
